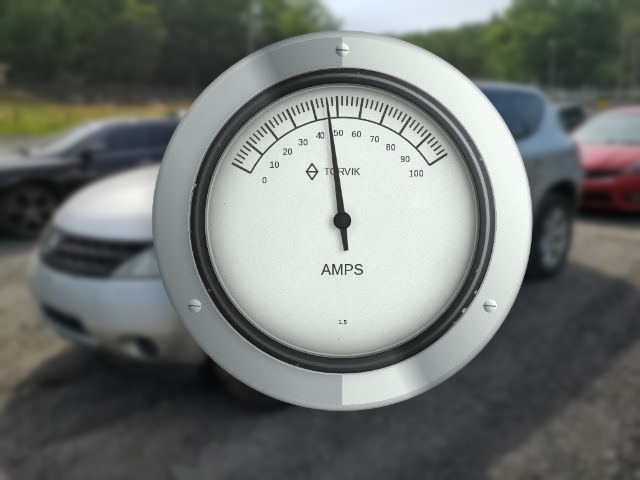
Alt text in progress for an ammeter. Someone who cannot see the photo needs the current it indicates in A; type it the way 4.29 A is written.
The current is 46 A
